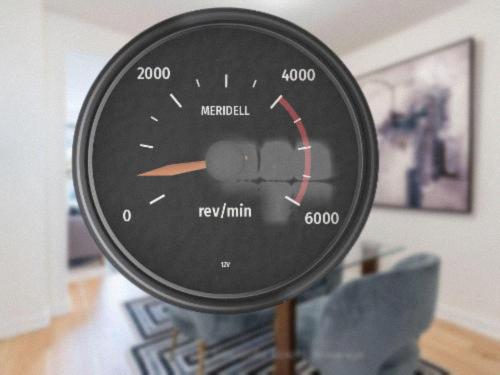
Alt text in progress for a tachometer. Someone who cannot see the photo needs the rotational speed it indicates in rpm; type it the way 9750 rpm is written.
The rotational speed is 500 rpm
